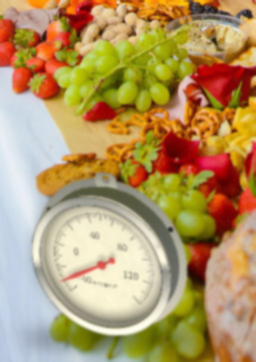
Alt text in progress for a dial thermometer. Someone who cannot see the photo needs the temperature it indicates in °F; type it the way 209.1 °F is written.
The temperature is -30 °F
